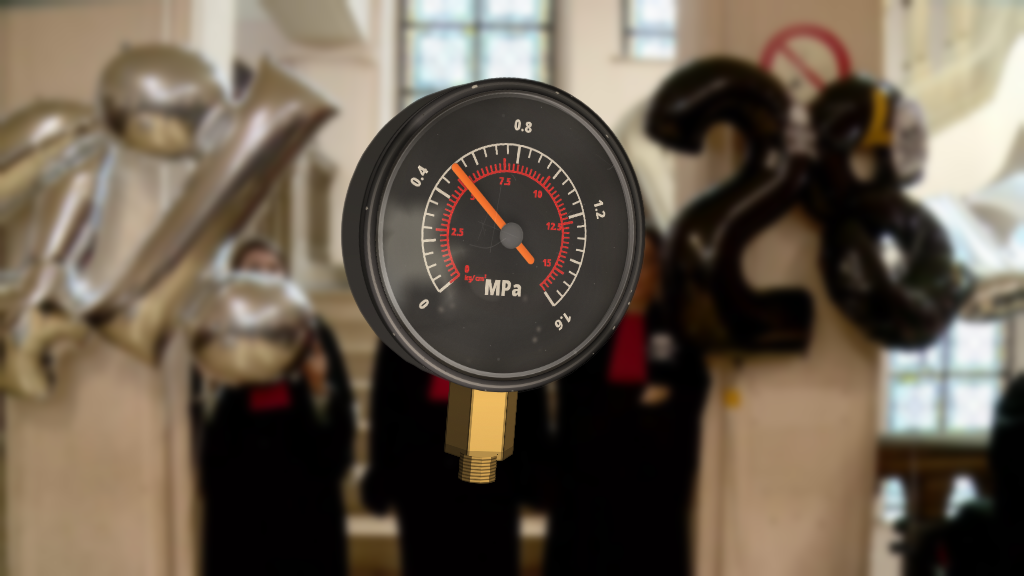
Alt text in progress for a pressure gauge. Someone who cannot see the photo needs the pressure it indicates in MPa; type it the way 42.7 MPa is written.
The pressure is 0.5 MPa
